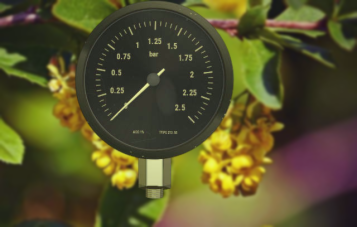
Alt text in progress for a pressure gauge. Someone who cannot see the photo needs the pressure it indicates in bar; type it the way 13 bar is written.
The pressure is 0 bar
